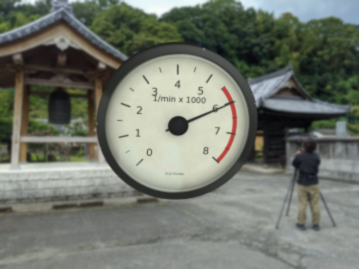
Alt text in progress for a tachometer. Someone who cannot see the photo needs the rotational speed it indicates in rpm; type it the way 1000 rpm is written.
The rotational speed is 6000 rpm
